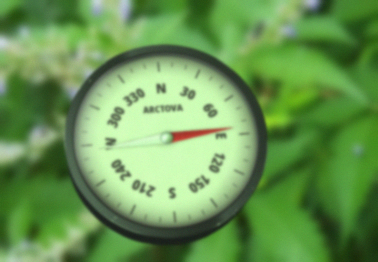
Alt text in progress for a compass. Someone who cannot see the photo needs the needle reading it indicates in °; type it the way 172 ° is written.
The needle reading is 85 °
